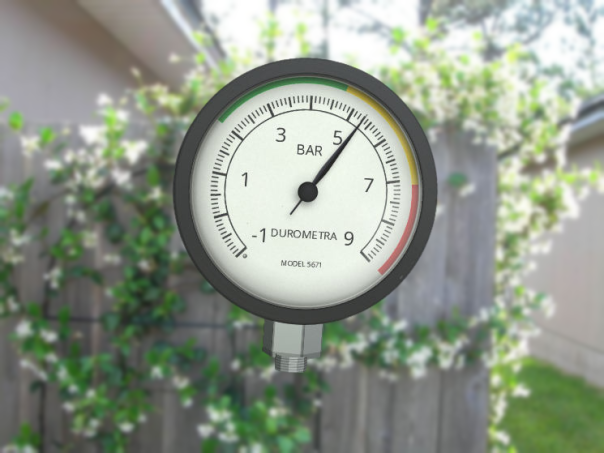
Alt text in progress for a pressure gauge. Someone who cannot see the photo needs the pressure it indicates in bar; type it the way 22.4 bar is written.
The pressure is 5.3 bar
